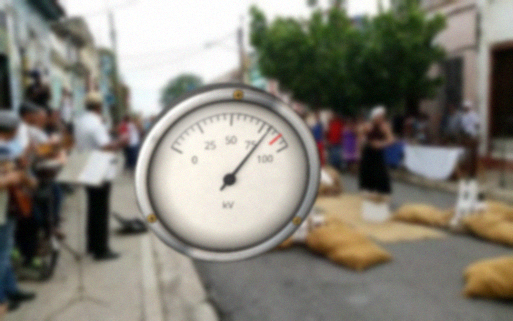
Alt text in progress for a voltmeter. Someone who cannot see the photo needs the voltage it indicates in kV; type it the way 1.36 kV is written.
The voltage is 80 kV
